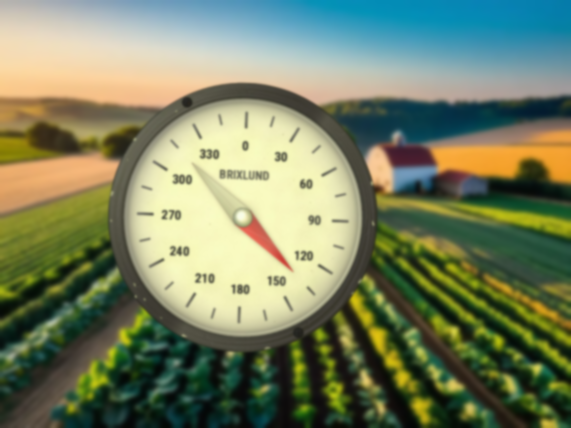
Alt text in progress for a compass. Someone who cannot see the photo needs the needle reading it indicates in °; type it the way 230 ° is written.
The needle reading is 135 °
